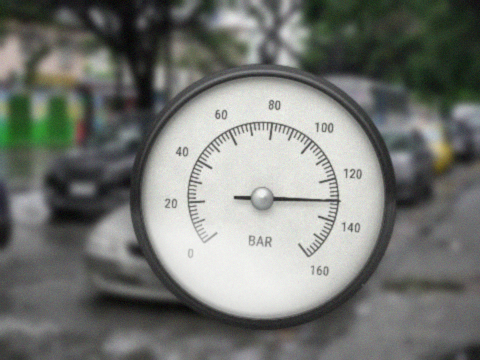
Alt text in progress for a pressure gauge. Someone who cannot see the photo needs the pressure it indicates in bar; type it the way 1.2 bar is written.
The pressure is 130 bar
